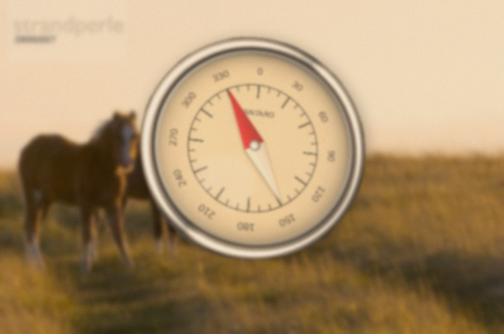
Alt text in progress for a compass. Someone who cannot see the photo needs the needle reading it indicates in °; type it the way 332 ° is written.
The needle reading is 330 °
